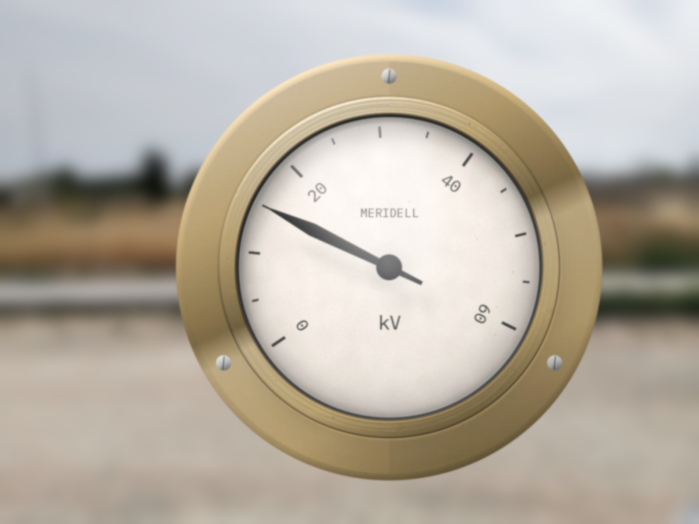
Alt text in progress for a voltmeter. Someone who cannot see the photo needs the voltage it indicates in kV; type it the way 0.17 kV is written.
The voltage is 15 kV
